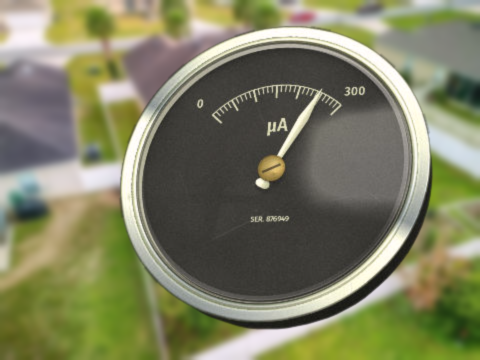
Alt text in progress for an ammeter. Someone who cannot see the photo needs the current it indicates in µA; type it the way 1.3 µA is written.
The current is 250 µA
